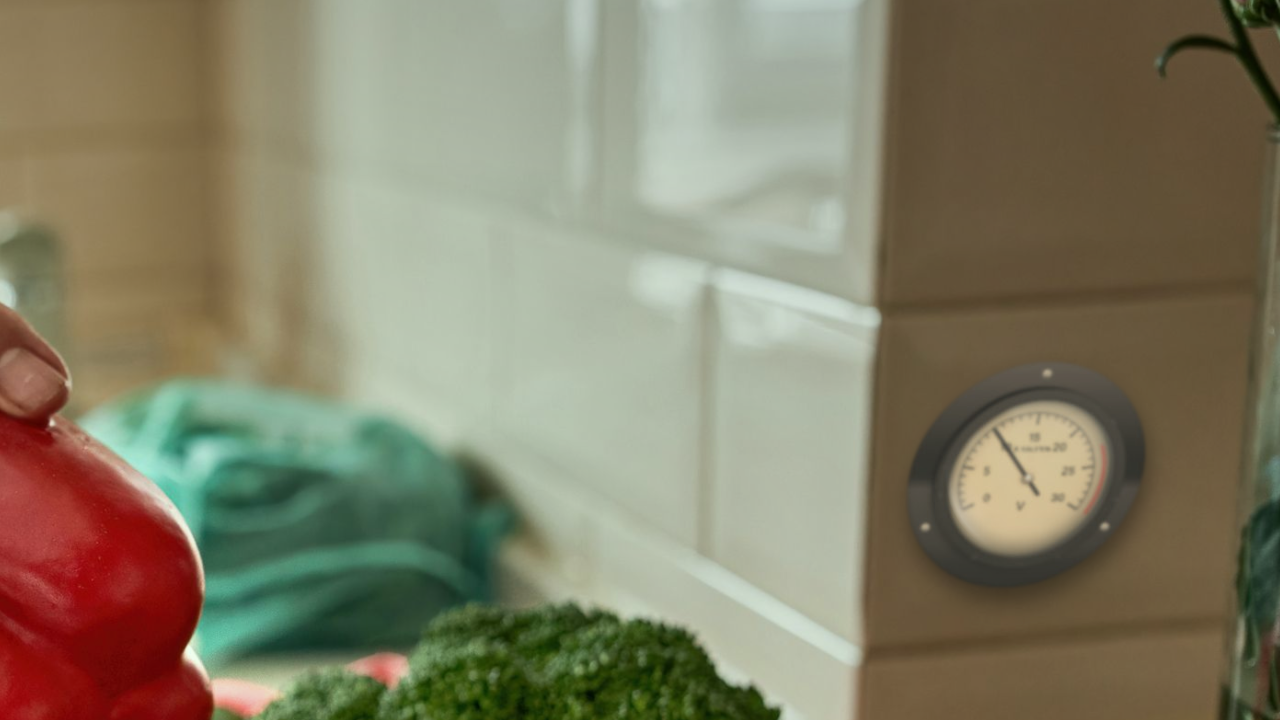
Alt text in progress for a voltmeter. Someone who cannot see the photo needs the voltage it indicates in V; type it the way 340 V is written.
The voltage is 10 V
